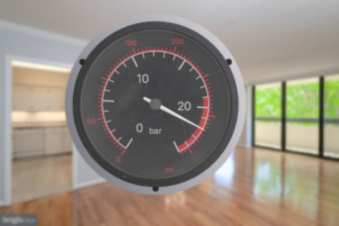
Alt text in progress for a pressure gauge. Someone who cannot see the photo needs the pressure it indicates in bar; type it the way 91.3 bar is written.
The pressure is 22 bar
